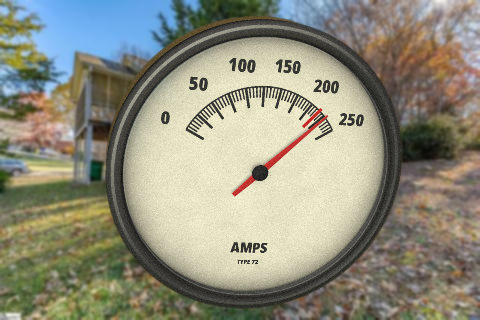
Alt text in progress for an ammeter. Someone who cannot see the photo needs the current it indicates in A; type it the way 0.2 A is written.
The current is 225 A
